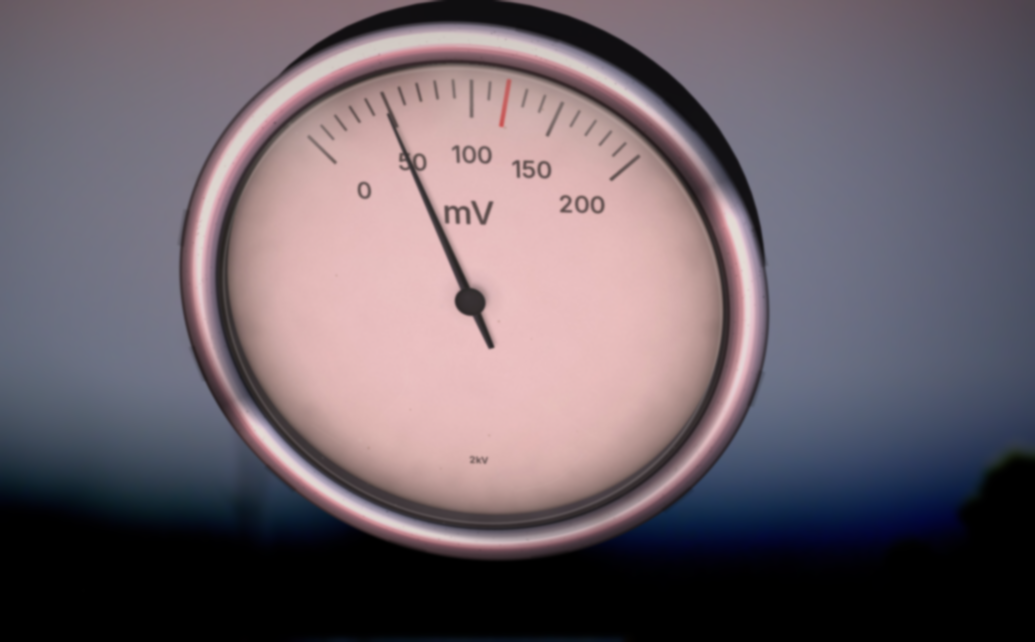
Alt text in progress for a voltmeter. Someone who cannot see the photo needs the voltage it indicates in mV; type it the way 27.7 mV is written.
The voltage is 50 mV
